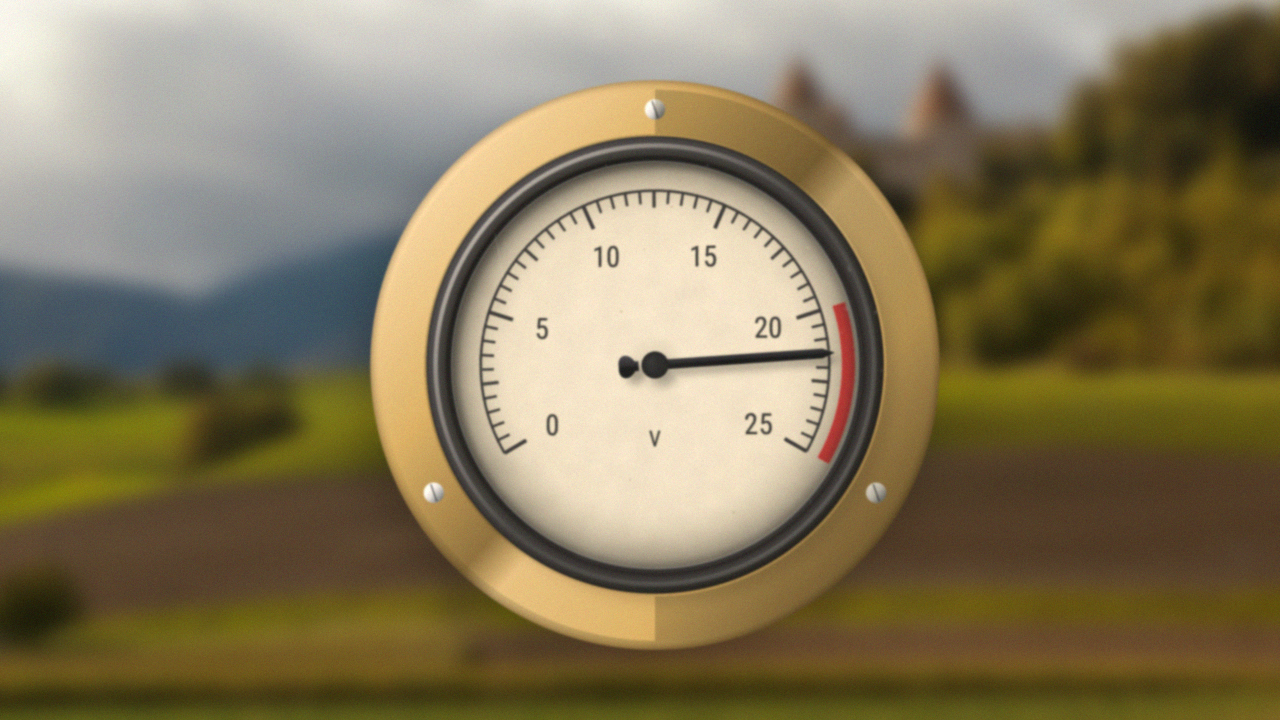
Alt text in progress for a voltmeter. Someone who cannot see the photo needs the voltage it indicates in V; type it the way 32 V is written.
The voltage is 21.5 V
